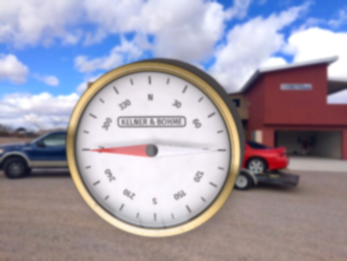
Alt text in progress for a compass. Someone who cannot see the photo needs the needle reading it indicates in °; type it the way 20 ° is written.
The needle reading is 270 °
